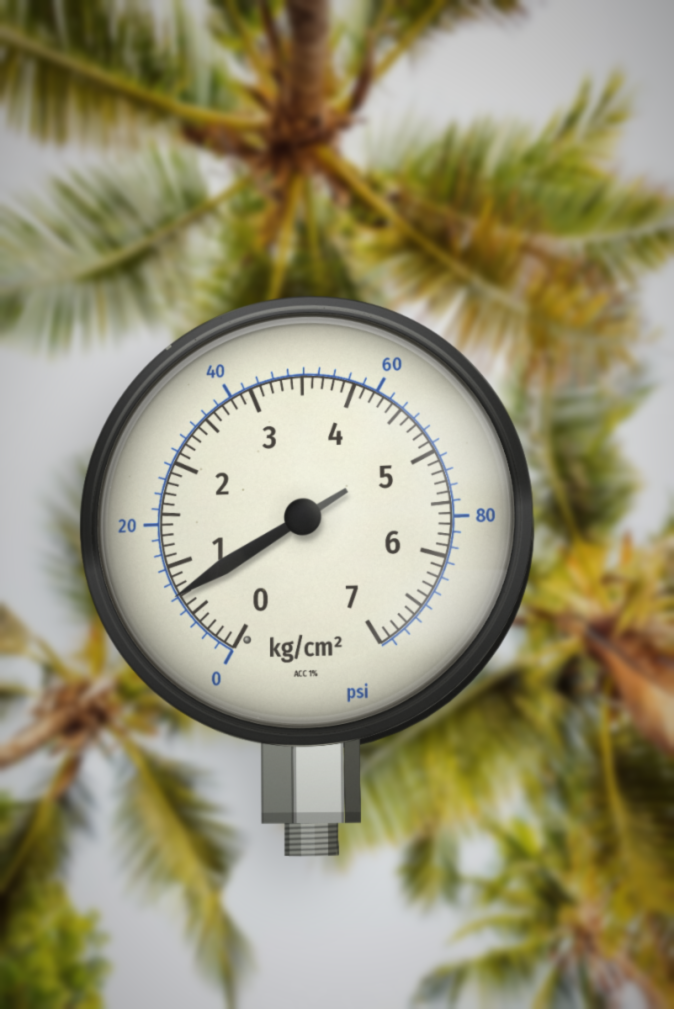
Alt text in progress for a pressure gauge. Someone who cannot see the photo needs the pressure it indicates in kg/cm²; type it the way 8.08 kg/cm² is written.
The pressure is 0.7 kg/cm²
